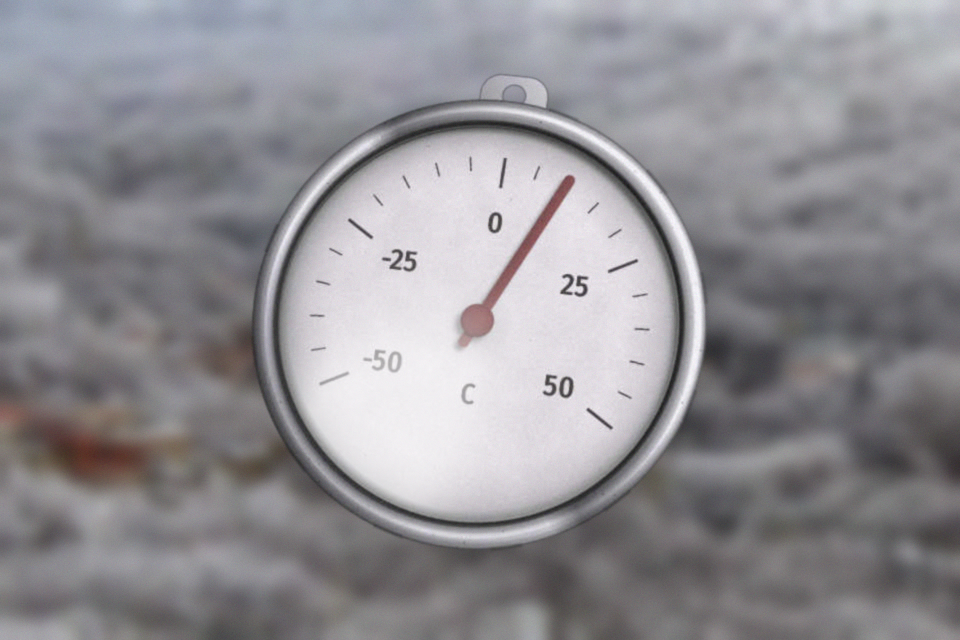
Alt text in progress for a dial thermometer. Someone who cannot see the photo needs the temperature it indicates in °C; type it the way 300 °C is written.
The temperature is 10 °C
